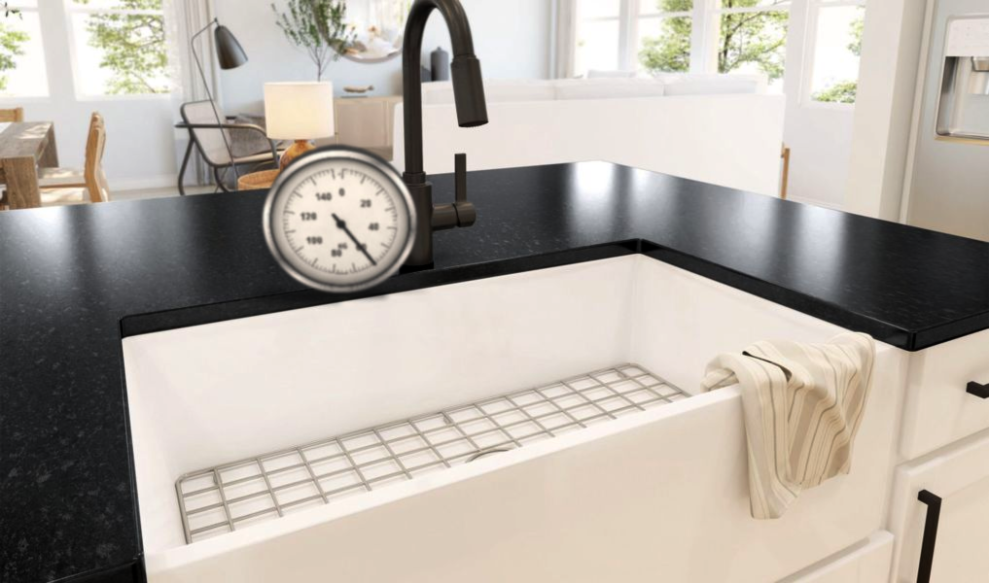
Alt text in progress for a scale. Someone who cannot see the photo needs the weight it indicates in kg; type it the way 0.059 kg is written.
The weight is 60 kg
